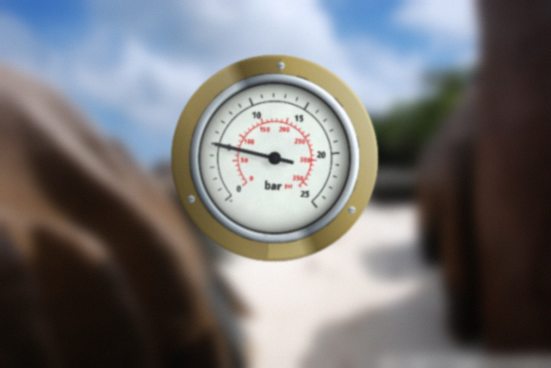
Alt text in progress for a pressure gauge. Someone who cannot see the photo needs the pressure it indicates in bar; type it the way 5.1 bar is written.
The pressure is 5 bar
